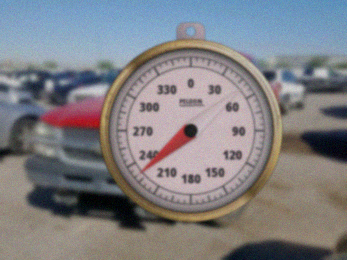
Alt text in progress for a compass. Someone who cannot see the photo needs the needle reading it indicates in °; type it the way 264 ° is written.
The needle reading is 230 °
